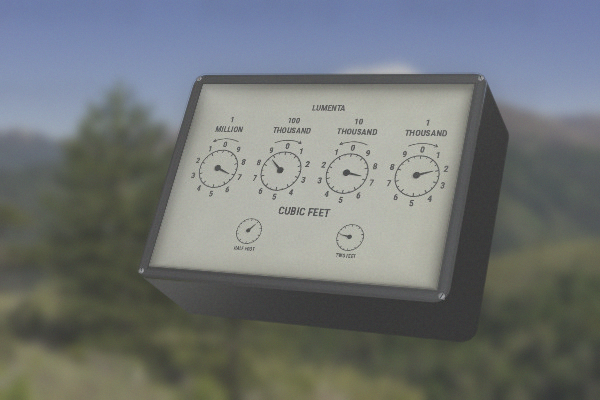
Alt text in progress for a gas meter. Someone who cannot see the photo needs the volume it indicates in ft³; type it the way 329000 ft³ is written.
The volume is 687200 ft³
